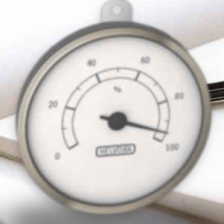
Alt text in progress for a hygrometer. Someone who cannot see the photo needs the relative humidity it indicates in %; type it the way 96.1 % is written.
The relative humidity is 95 %
